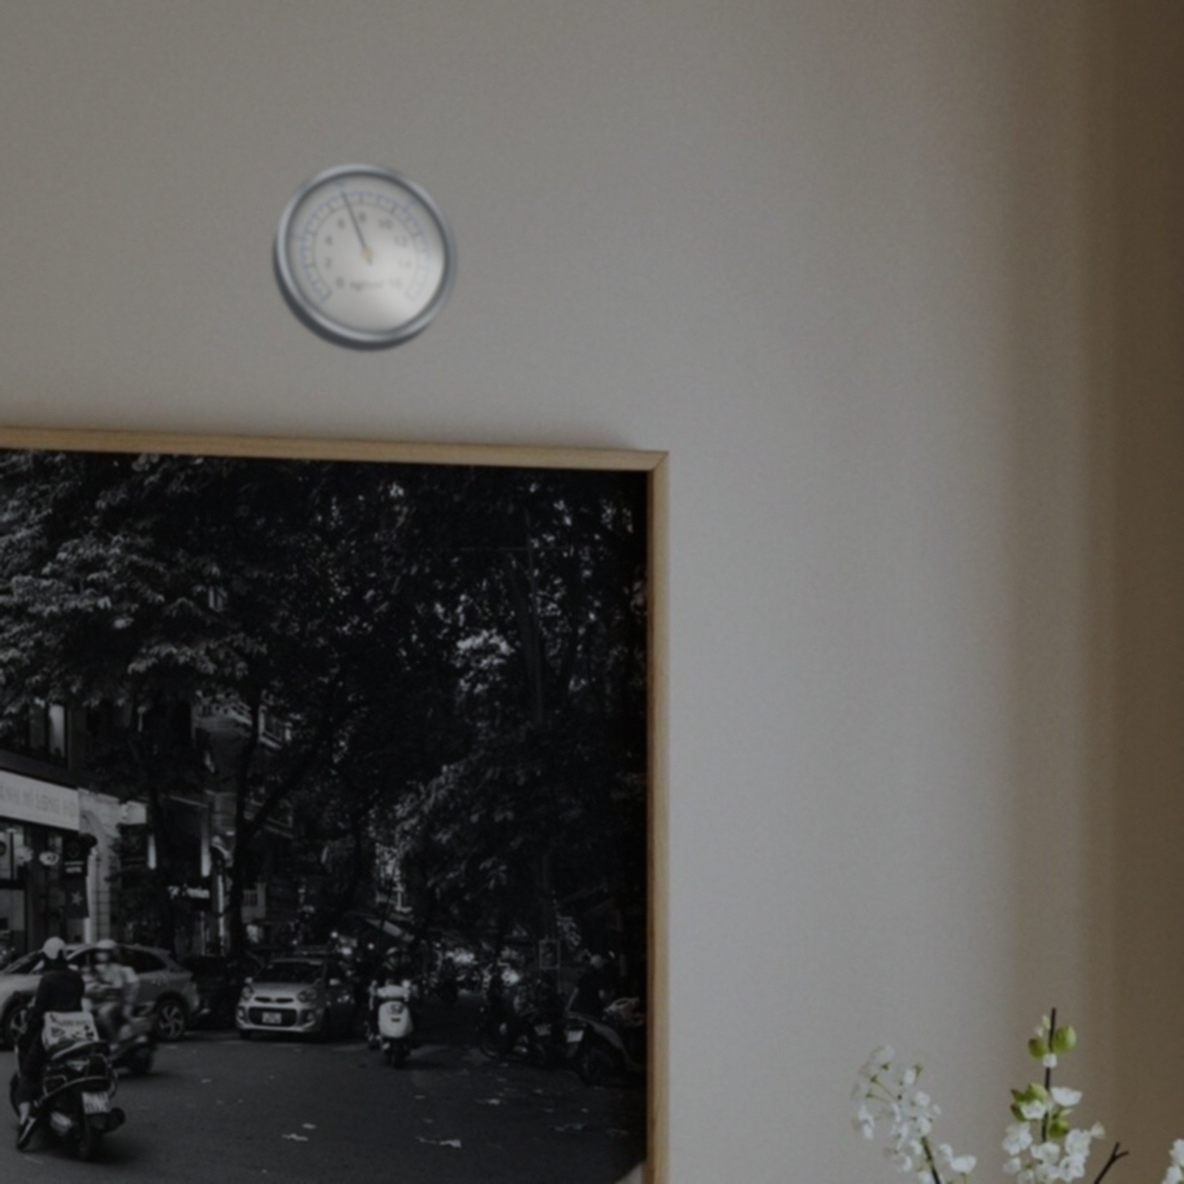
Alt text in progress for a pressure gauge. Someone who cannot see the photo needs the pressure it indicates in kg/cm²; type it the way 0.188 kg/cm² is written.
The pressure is 7 kg/cm²
